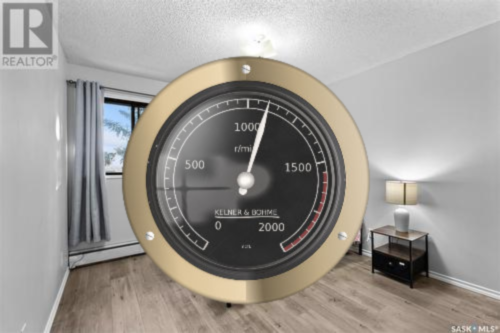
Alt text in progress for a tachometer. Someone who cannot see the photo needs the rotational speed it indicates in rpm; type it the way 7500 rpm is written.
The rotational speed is 1100 rpm
